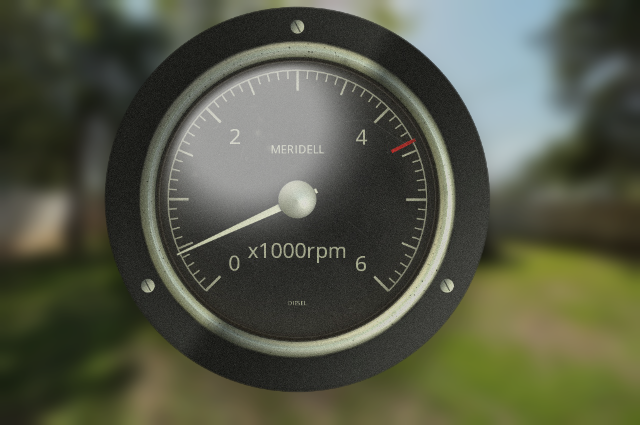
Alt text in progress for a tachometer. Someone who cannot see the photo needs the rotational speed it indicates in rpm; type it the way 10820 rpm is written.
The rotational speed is 450 rpm
